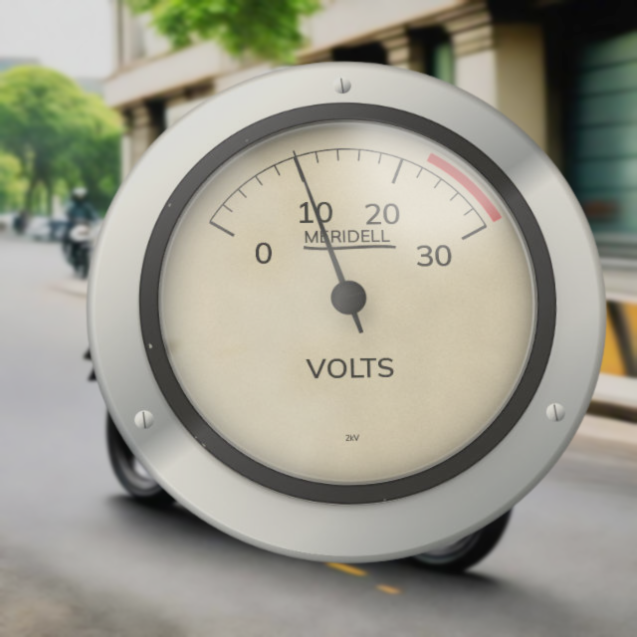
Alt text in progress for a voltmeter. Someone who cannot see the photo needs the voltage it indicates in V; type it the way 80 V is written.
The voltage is 10 V
